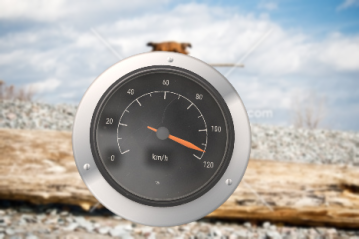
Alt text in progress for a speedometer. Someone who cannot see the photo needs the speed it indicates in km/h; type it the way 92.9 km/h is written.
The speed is 115 km/h
